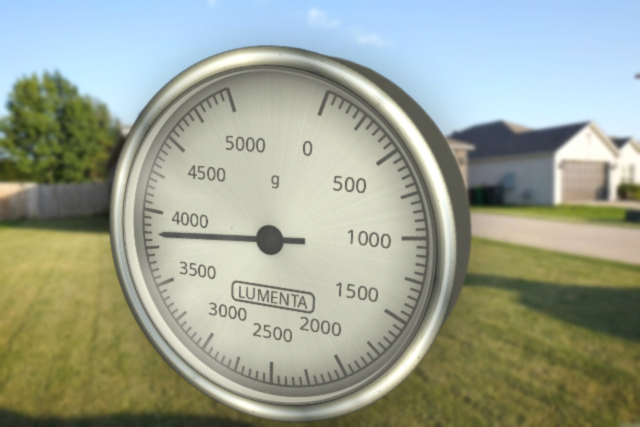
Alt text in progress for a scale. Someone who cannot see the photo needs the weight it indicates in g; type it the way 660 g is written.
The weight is 3850 g
